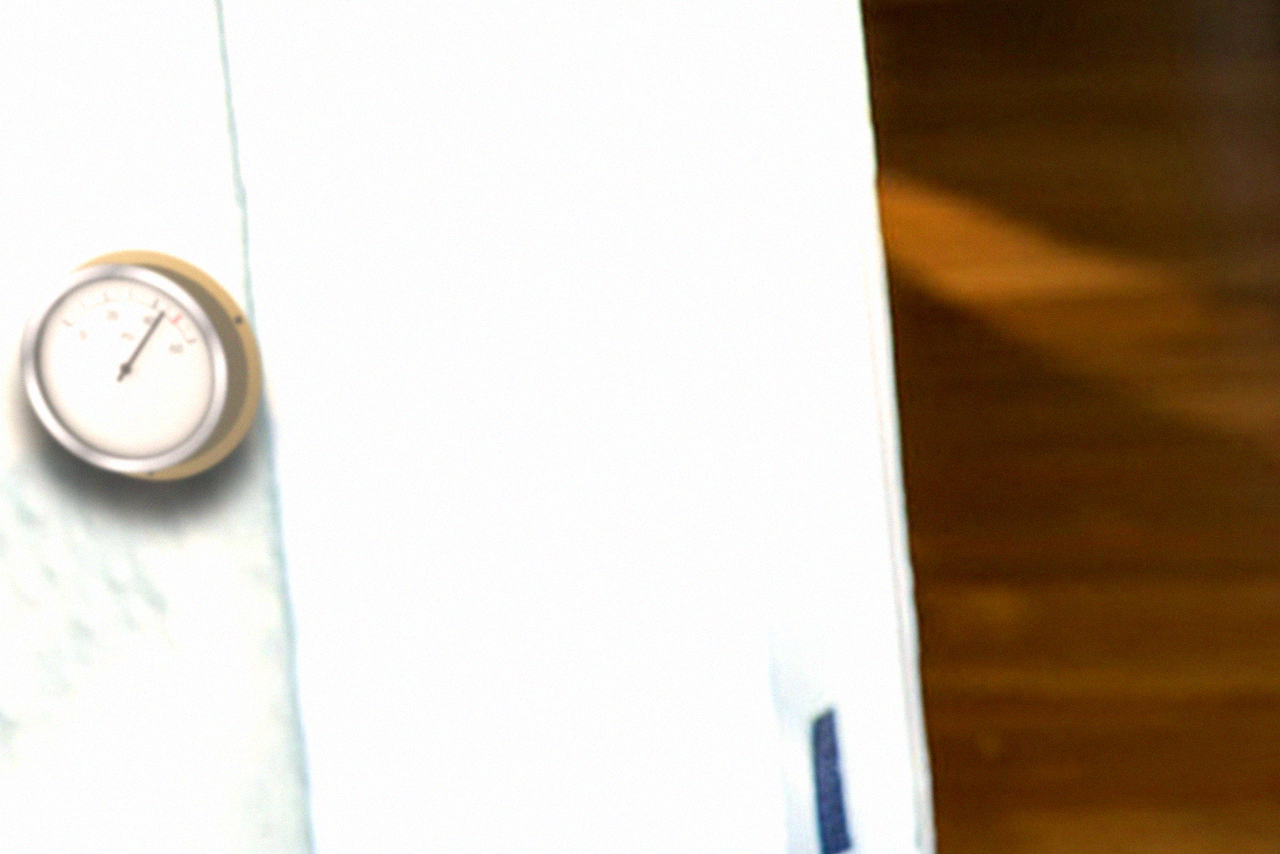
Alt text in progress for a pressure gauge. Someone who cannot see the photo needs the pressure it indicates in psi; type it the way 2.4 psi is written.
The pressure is 45 psi
